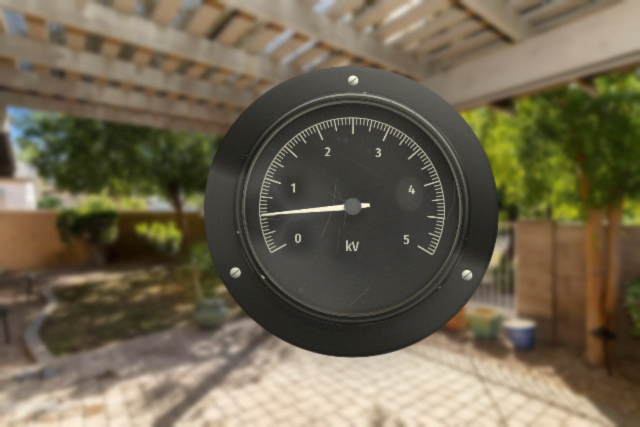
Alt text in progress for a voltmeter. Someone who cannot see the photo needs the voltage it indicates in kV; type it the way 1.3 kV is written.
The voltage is 0.5 kV
